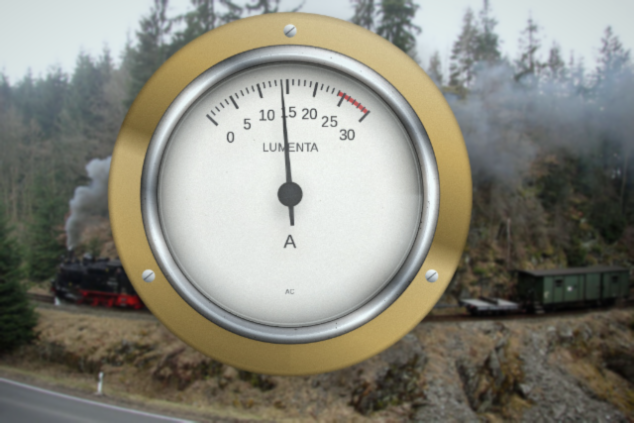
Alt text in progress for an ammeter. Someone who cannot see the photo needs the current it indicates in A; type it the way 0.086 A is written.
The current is 14 A
